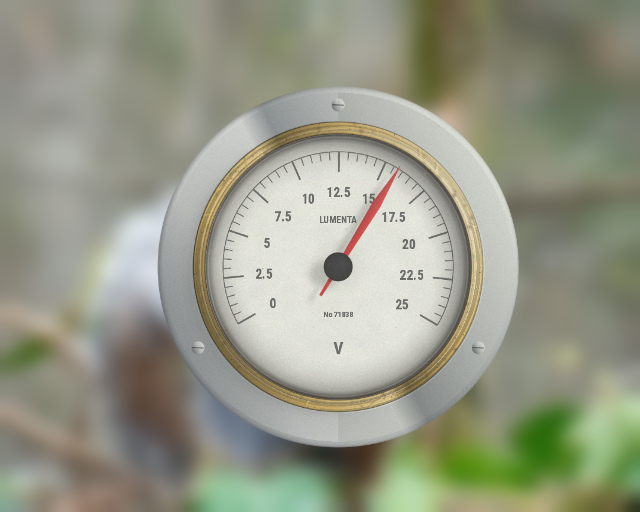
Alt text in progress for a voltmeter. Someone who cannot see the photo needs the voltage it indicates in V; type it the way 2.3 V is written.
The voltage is 15.75 V
